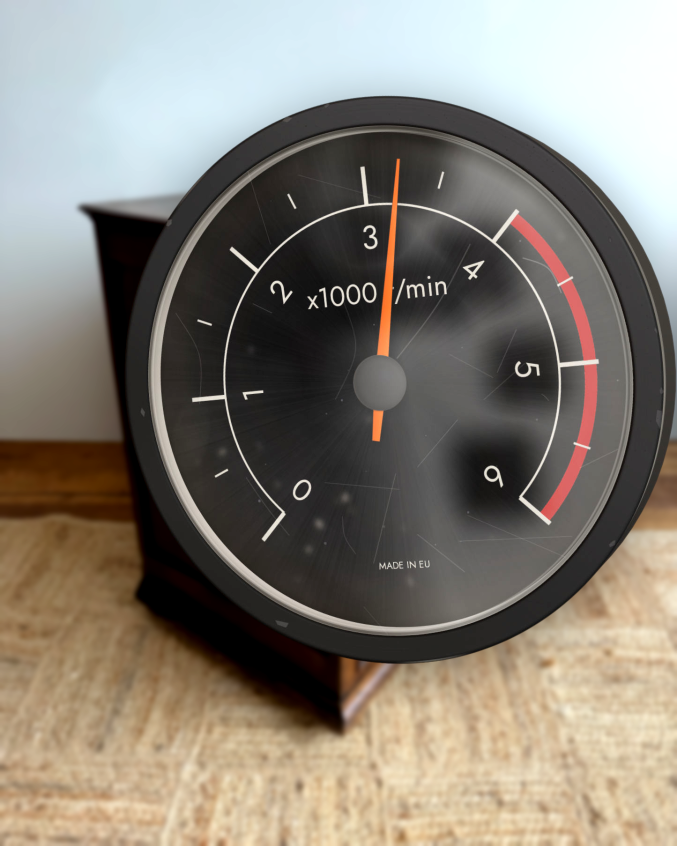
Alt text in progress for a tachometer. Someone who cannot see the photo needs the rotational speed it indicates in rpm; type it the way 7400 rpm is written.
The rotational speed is 3250 rpm
